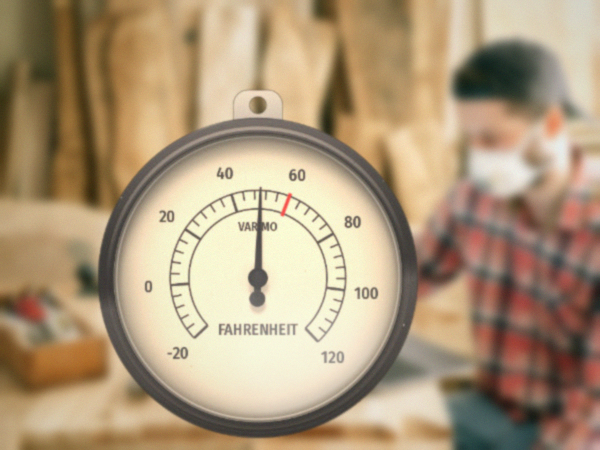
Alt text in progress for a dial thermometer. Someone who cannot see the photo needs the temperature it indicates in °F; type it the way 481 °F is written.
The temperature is 50 °F
